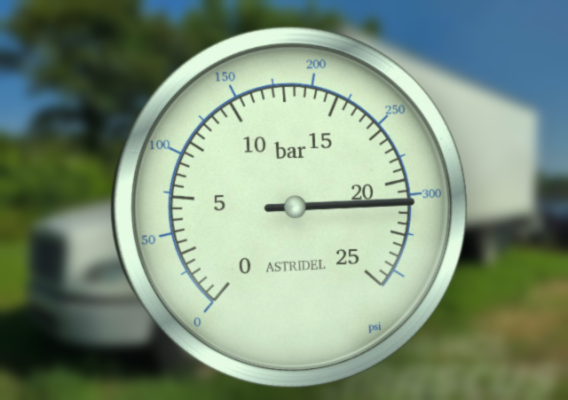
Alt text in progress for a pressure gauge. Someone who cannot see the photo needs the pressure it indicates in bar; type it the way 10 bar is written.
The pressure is 21 bar
